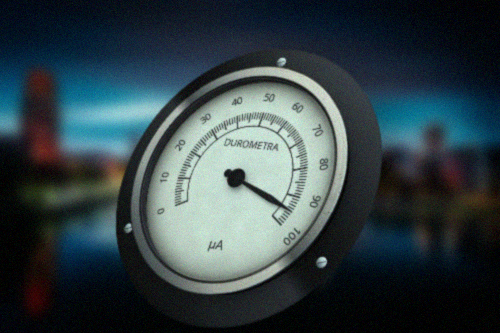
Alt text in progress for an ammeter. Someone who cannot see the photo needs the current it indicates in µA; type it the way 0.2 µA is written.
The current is 95 µA
